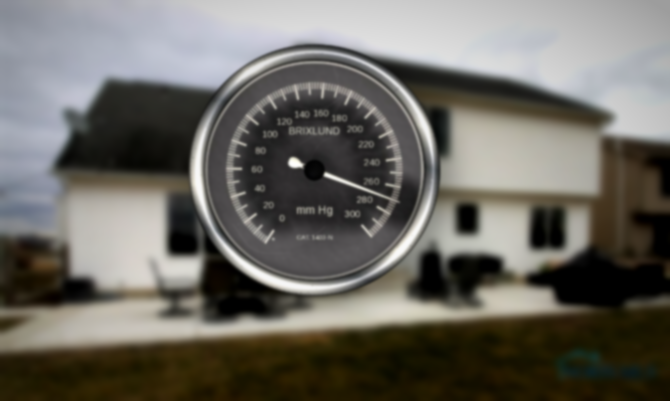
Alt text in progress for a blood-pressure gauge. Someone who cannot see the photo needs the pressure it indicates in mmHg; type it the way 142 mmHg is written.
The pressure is 270 mmHg
